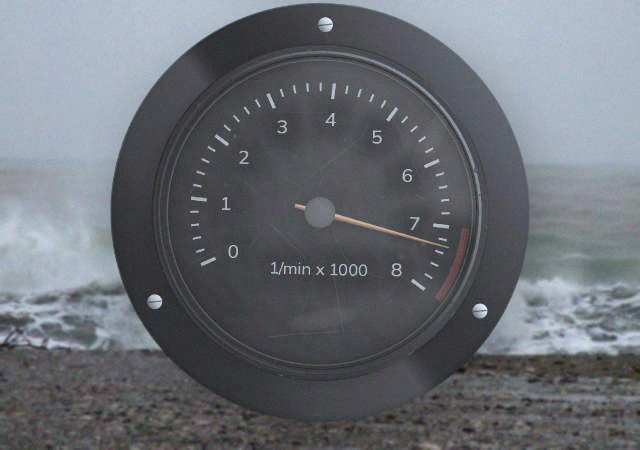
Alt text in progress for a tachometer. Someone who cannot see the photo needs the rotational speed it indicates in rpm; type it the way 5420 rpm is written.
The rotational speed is 7300 rpm
